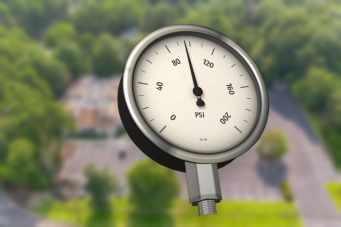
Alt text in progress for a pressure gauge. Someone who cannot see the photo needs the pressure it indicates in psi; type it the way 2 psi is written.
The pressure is 95 psi
